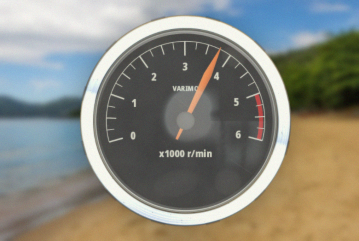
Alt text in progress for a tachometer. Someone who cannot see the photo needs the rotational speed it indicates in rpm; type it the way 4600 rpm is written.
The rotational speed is 3750 rpm
